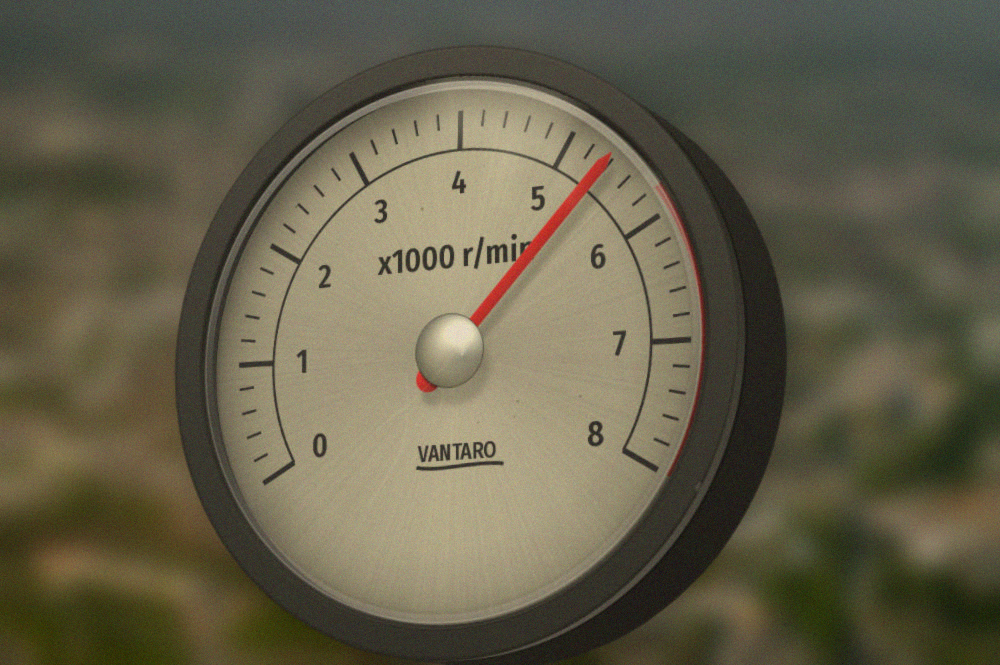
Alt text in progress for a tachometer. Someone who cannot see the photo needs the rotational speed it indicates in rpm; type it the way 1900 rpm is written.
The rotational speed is 5400 rpm
